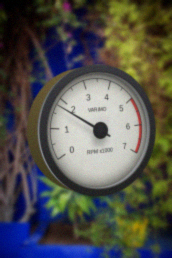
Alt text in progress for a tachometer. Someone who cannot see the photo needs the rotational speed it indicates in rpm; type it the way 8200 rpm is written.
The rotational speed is 1750 rpm
